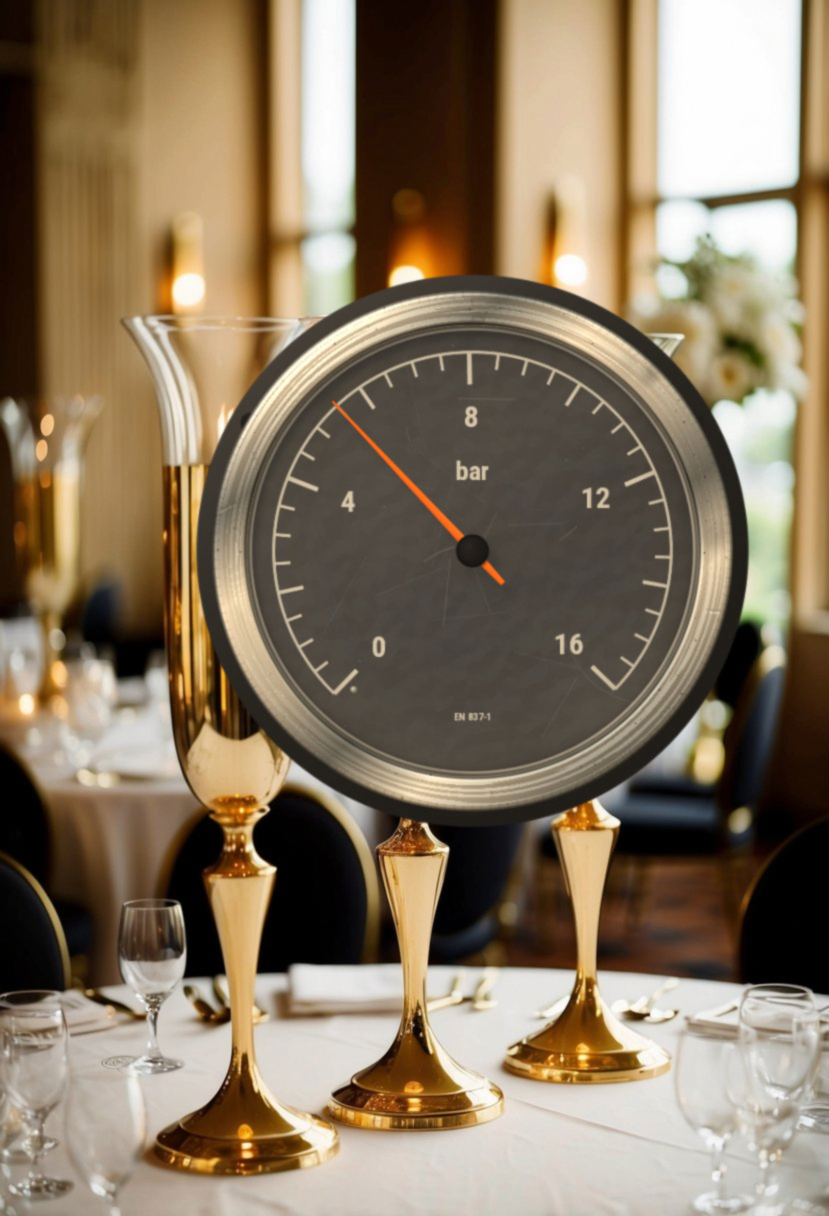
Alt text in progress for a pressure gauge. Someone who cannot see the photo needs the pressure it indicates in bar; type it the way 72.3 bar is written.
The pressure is 5.5 bar
